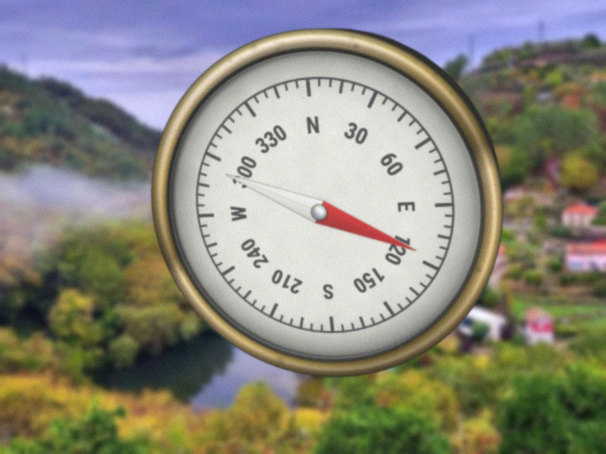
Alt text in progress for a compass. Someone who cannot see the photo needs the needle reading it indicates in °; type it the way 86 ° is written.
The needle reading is 115 °
